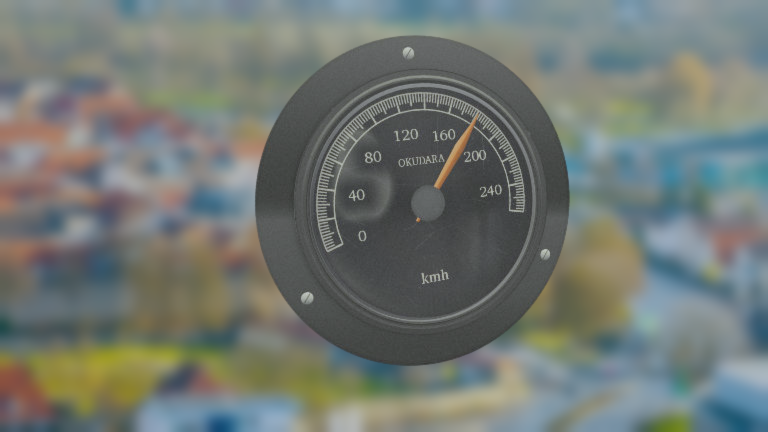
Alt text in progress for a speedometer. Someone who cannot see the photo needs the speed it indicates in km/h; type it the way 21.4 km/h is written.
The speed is 180 km/h
